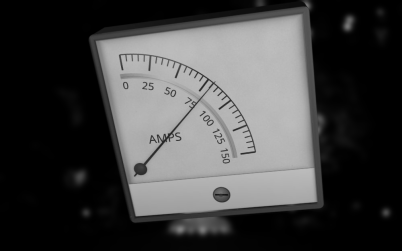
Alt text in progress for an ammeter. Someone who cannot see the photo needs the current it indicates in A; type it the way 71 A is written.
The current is 80 A
